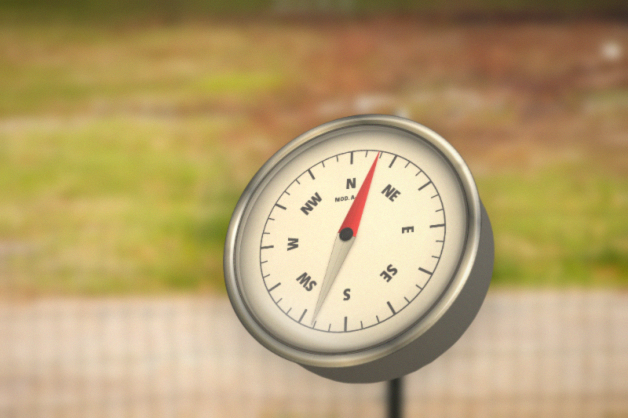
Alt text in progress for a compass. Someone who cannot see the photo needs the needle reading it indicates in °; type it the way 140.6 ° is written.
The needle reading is 20 °
